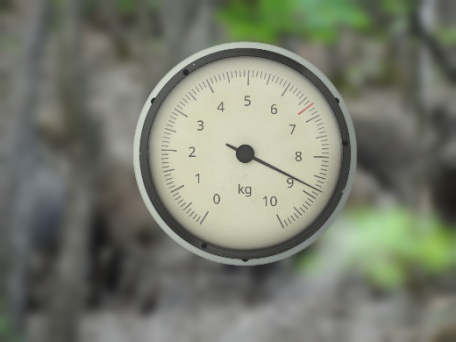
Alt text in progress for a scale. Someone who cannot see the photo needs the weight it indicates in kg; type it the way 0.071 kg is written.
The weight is 8.8 kg
